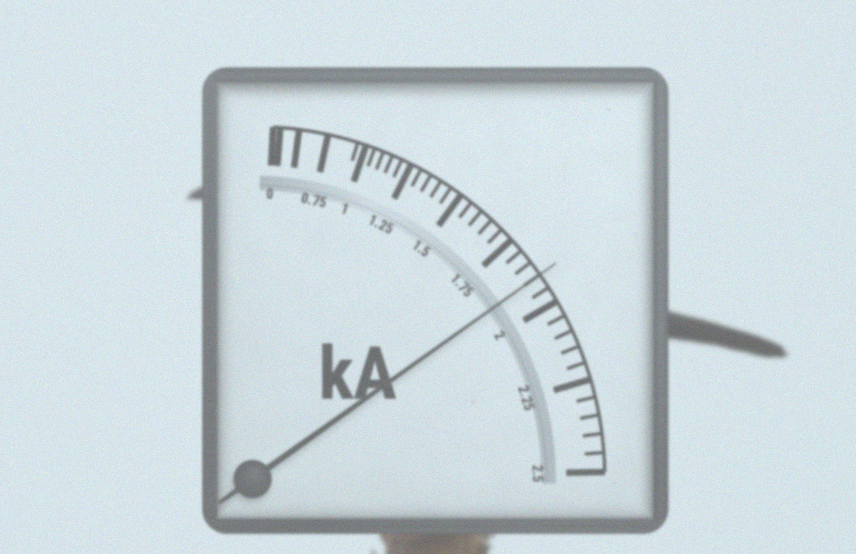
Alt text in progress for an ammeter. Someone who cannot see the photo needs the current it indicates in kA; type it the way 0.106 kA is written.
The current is 1.9 kA
